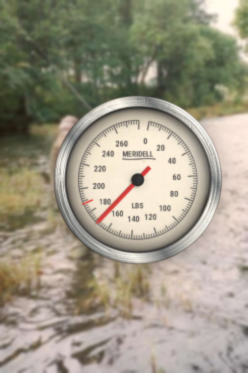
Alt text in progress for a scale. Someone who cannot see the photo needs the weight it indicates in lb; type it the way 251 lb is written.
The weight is 170 lb
